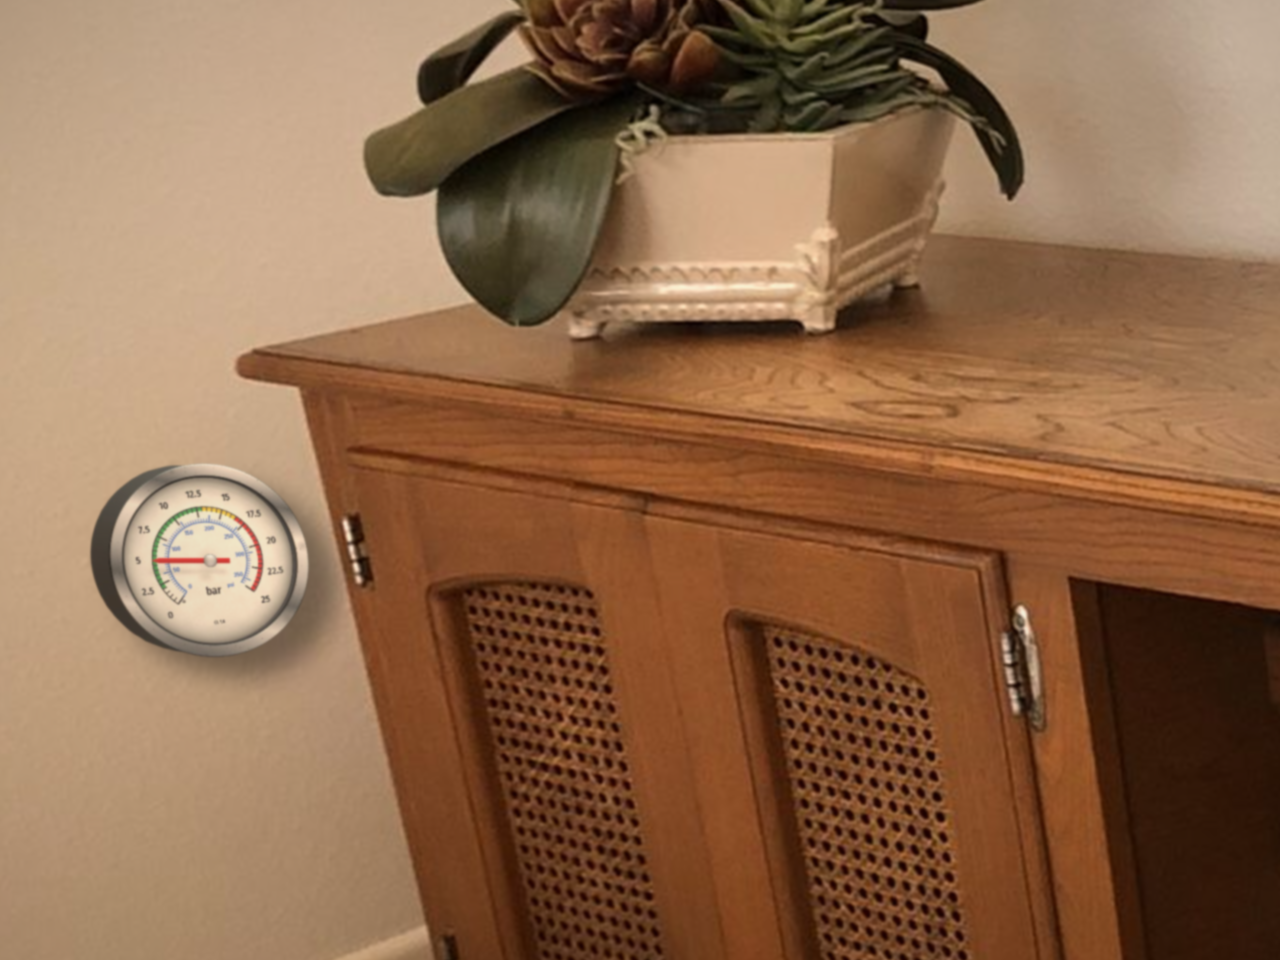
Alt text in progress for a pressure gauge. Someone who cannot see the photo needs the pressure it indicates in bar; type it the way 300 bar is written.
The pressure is 5 bar
